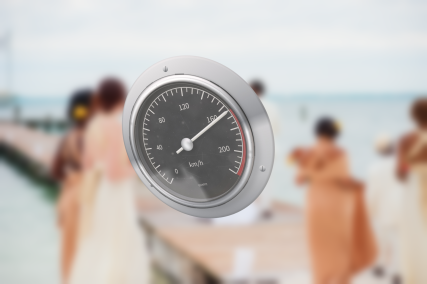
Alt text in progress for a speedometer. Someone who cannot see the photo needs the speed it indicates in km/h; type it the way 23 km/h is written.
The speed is 165 km/h
